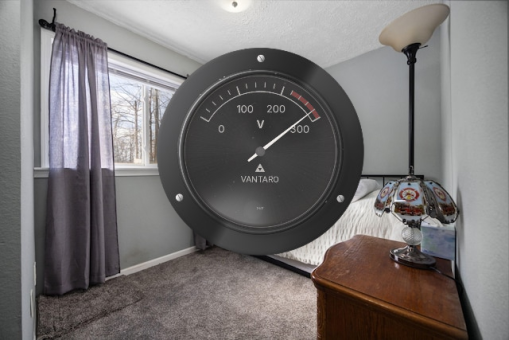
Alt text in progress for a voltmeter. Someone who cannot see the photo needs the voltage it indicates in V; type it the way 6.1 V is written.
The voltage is 280 V
